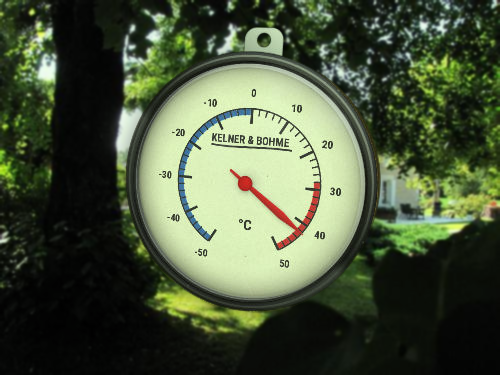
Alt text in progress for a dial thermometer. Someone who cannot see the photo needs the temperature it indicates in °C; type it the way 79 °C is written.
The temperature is 42 °C
